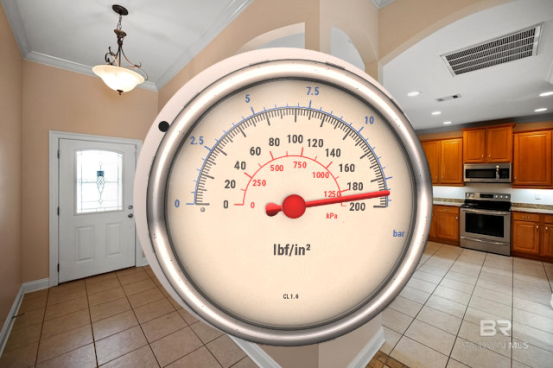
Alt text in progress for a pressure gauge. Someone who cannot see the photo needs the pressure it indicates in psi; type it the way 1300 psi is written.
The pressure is 190 psi
